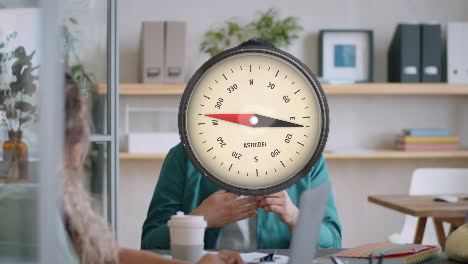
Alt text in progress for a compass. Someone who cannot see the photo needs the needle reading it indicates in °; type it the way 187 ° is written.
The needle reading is 280 °
